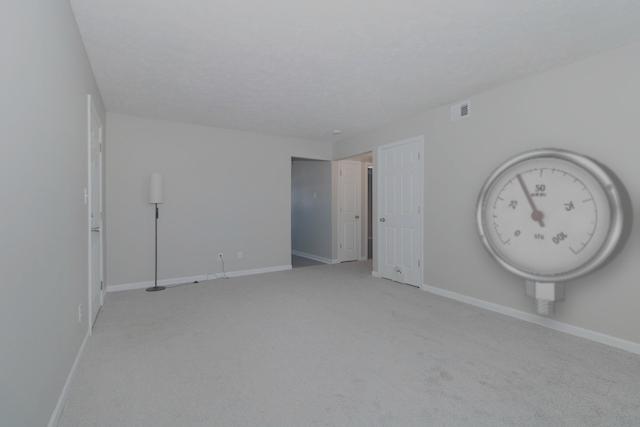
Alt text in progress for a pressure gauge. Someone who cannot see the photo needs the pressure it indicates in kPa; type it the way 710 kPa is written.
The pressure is 40 kPa
